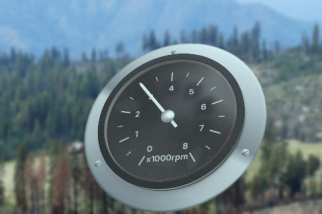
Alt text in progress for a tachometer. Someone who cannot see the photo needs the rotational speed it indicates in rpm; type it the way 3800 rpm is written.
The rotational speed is 3000 rpm
